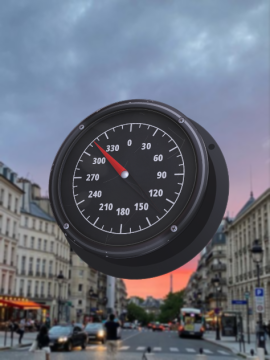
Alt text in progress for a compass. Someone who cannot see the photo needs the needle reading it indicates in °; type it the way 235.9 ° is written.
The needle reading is 315 °
